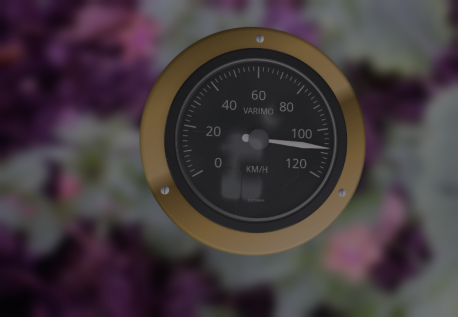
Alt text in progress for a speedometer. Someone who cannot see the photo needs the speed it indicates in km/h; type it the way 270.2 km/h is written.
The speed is 108 km/h
